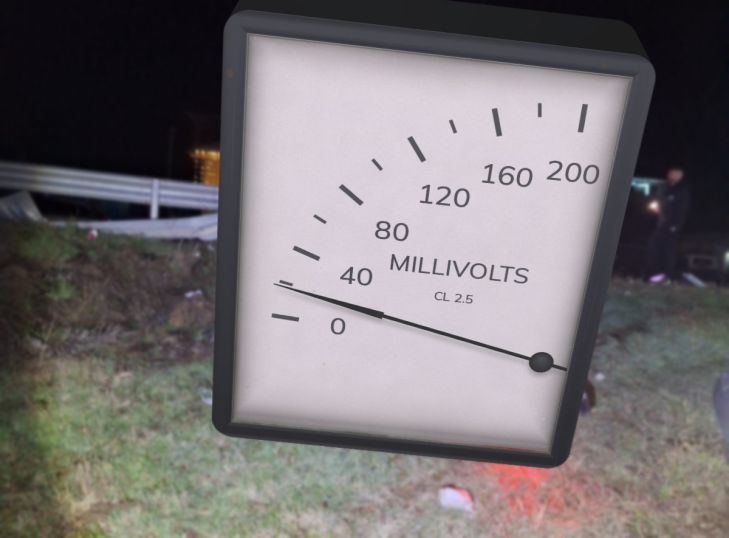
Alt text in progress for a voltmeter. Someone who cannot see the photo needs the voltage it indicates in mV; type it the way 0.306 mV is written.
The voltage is 20 mV
